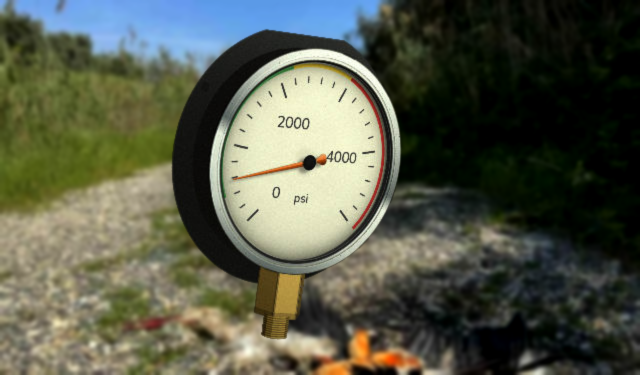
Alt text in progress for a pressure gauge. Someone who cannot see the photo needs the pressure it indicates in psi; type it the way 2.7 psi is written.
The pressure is 600 psi
